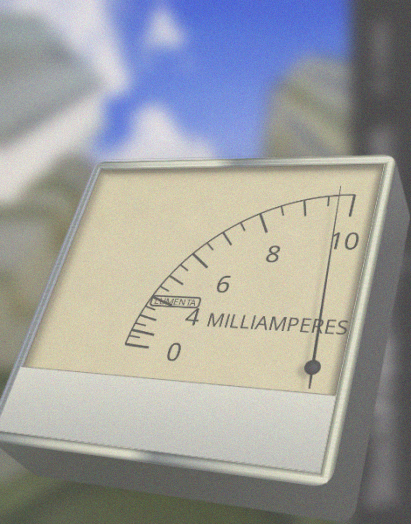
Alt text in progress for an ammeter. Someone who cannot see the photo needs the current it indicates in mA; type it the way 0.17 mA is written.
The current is 9.75 mA
